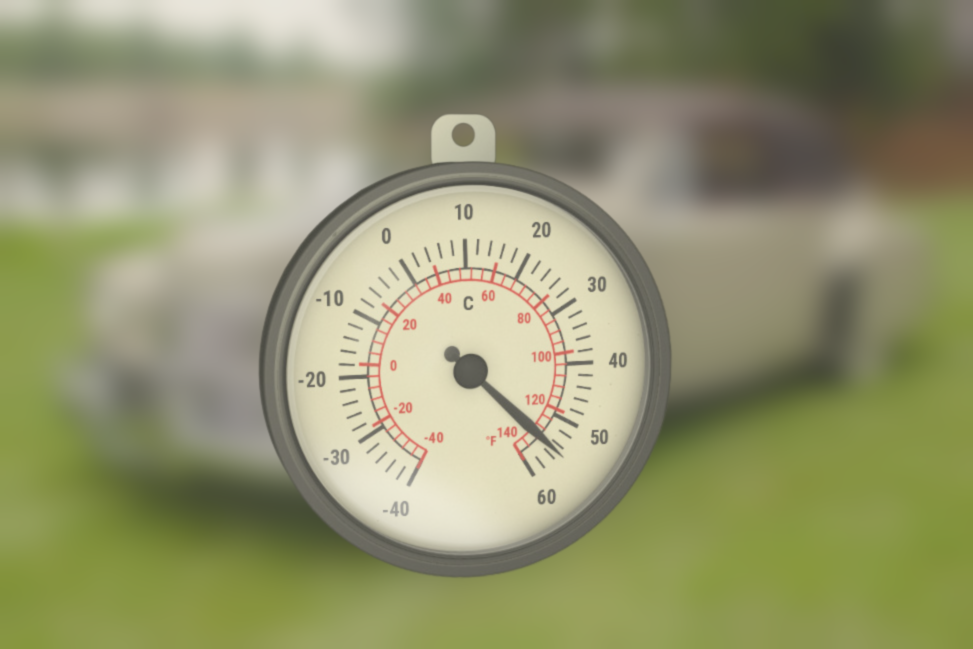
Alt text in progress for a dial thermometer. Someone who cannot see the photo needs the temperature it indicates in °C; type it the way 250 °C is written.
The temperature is 55 °C
